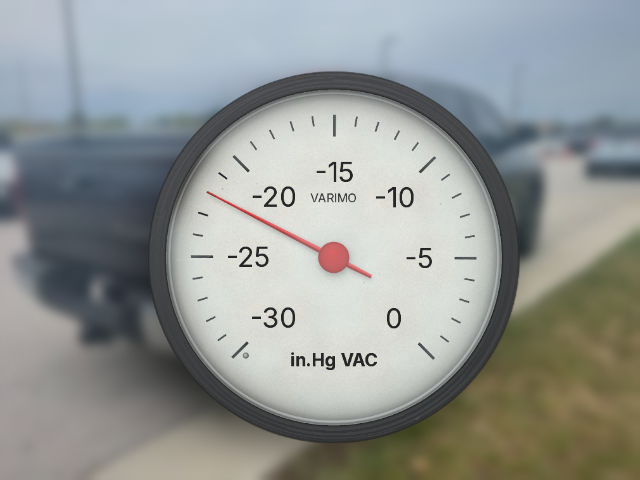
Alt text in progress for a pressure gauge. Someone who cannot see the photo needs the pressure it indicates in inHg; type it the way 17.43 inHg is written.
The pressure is -22 inHg
